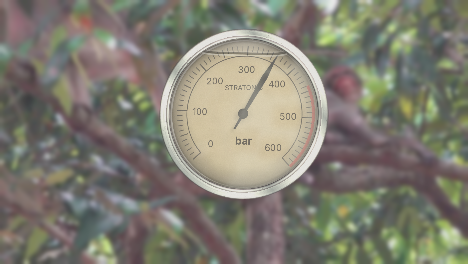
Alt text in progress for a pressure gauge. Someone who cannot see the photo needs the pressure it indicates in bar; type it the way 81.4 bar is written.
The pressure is 360 bar
